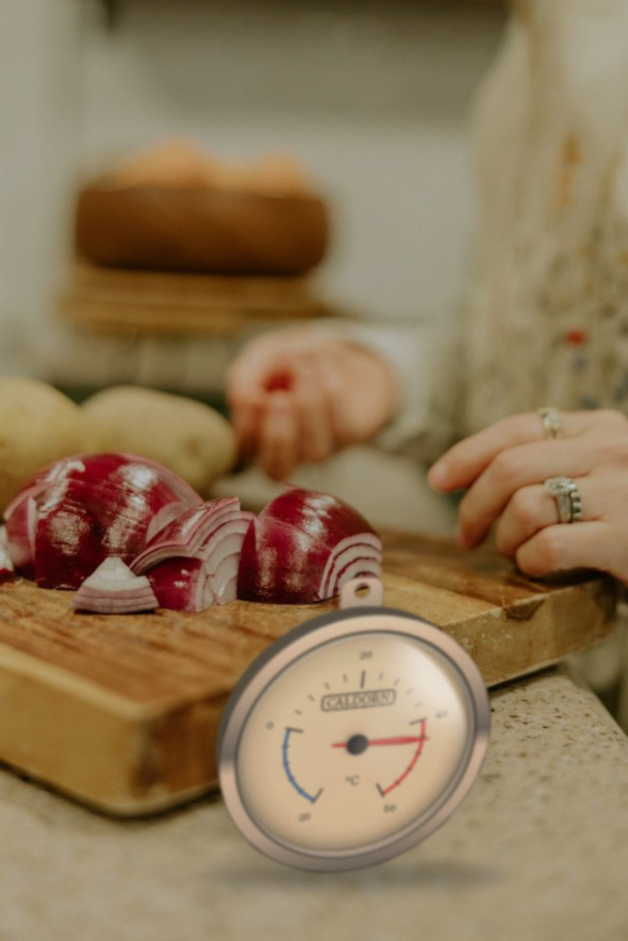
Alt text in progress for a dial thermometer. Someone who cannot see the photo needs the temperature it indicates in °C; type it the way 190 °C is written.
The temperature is 44 °C
